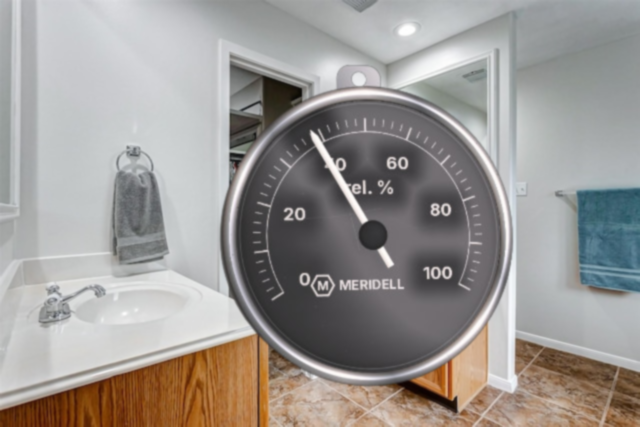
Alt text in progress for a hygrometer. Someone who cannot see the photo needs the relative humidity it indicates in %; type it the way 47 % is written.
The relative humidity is 38 %
